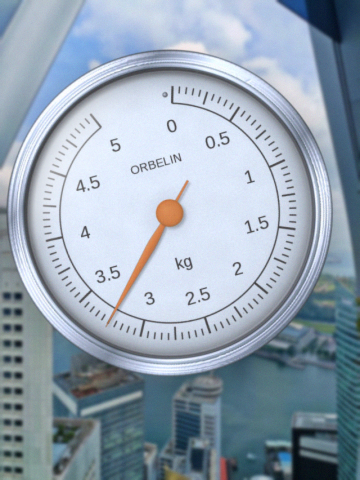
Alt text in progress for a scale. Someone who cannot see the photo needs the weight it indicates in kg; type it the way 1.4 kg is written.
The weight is 3.25 kg
